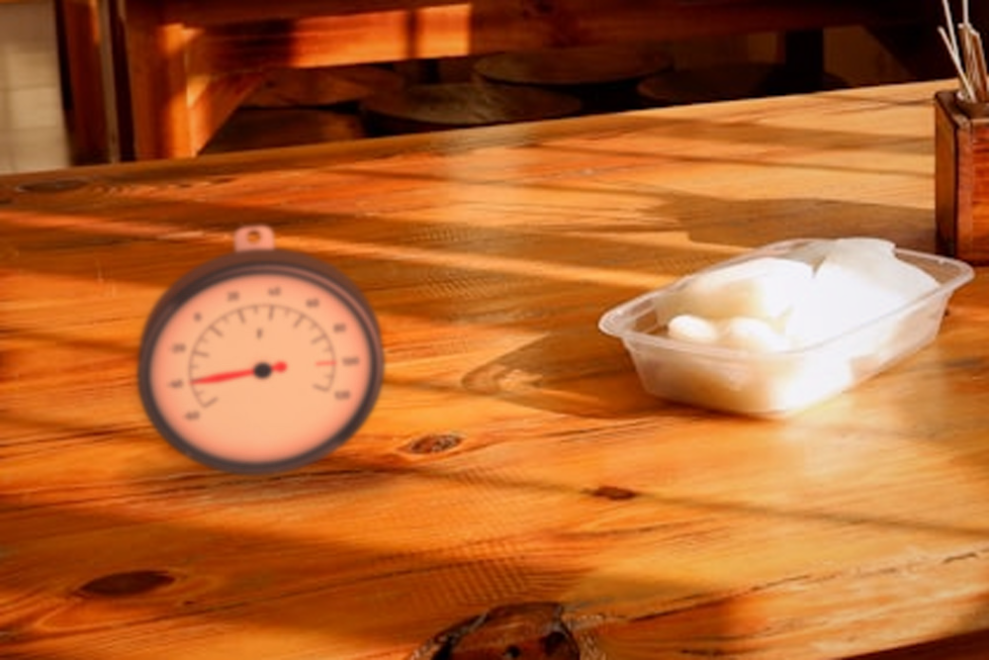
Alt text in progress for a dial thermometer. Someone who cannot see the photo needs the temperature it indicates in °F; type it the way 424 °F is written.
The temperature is -40 °F
